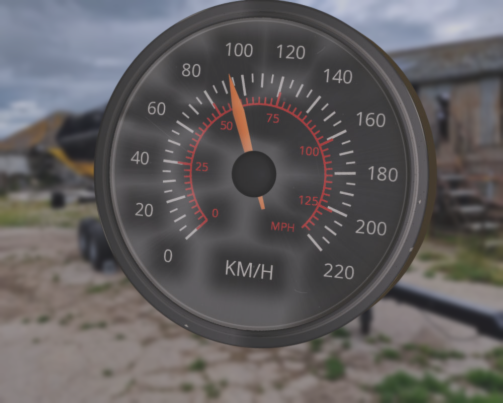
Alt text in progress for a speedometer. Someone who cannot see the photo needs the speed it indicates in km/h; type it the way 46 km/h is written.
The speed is 95 km/h
